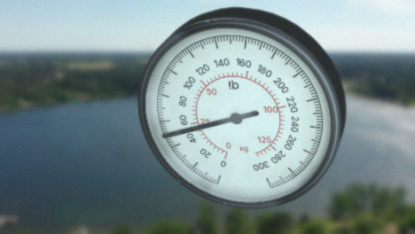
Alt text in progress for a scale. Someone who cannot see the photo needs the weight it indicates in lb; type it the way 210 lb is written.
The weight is 50 lb
